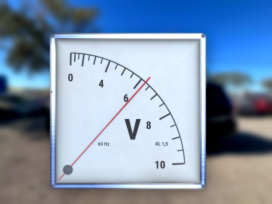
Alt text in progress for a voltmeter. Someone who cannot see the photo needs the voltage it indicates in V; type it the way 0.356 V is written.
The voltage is 6.25 V
